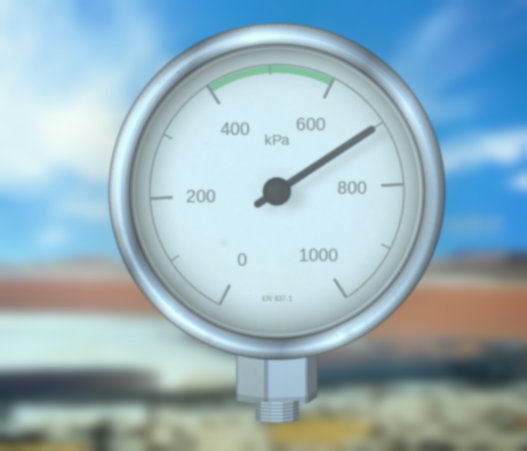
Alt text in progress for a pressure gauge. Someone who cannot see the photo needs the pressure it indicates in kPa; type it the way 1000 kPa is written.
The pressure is 700 kPa
